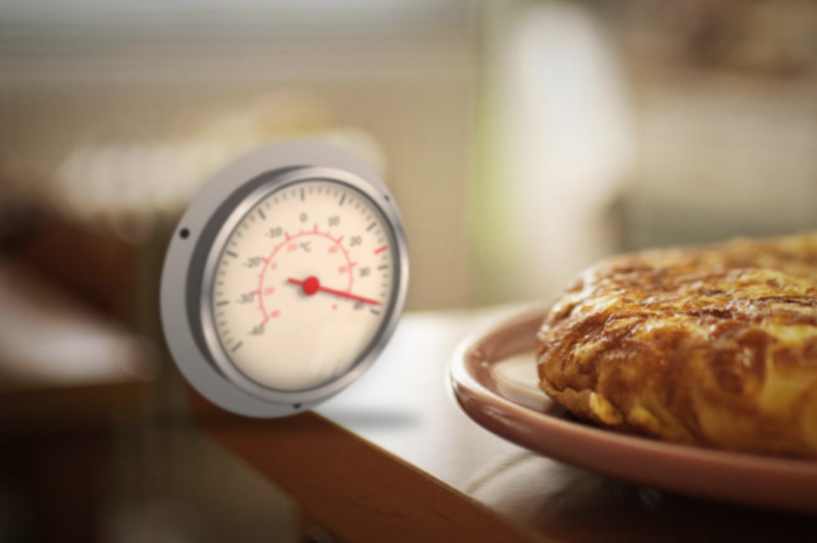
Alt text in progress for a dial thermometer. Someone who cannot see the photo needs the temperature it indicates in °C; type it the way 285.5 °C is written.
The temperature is 38 °C
